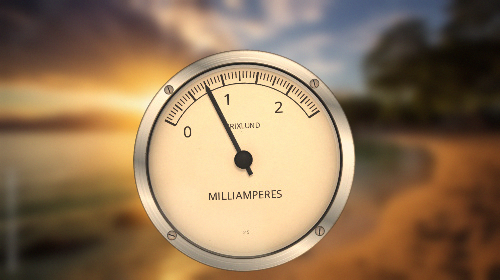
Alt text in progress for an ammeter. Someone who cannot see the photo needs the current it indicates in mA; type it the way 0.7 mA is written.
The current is 0.75 mA
